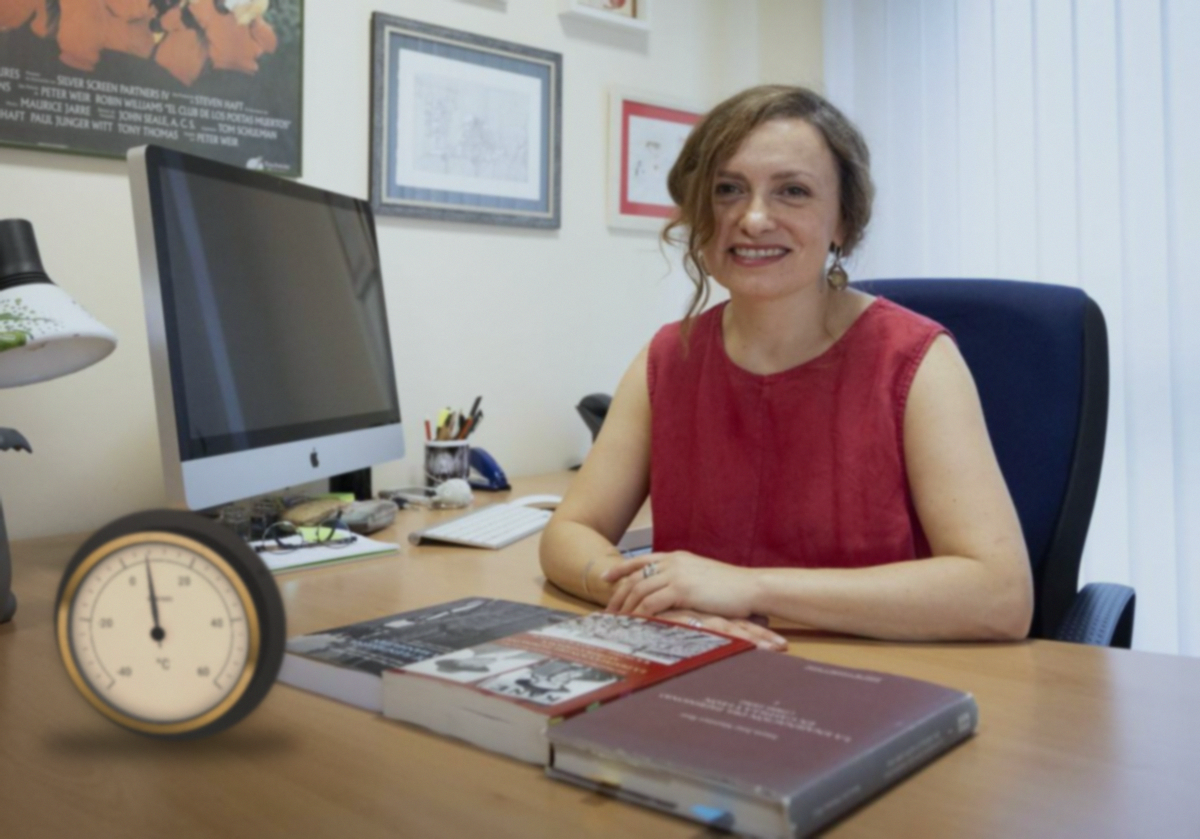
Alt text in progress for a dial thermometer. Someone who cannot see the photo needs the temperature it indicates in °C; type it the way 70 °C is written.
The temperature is 8 °C
